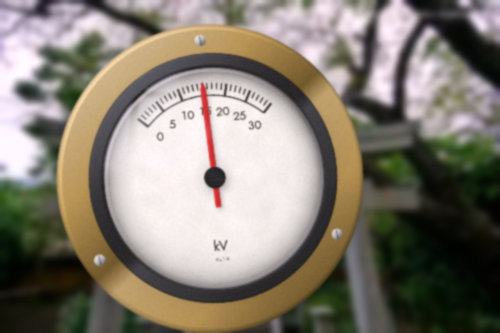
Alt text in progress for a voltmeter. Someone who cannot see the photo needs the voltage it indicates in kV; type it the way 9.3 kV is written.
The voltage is 15 kV
